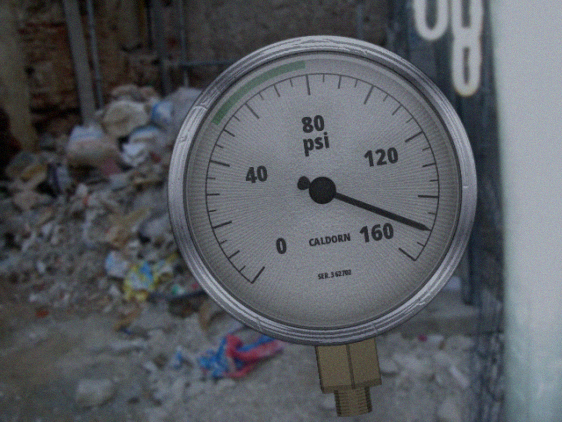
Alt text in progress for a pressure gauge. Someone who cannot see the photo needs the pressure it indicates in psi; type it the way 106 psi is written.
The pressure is 150 psi
